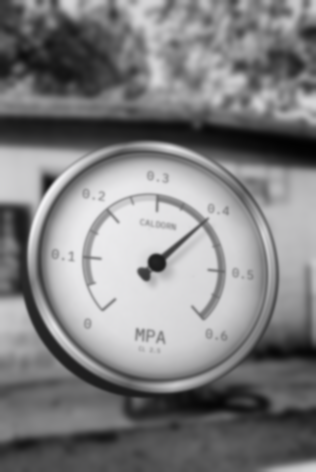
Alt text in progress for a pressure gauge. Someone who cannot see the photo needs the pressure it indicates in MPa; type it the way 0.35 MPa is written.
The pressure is 0.4 MPa
